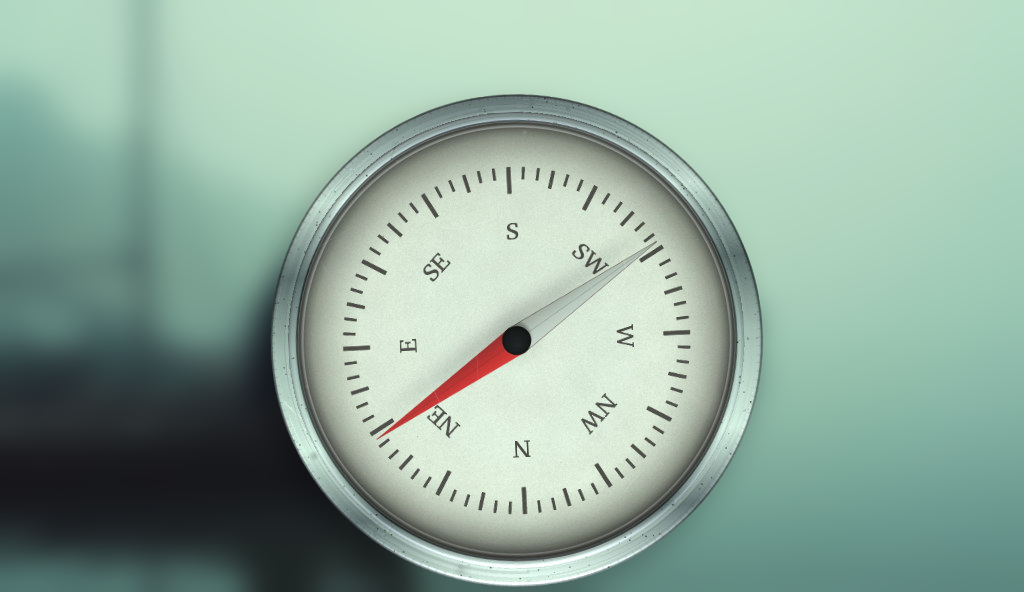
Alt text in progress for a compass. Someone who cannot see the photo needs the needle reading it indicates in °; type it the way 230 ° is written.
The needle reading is 57.5 °
